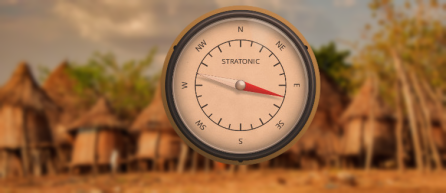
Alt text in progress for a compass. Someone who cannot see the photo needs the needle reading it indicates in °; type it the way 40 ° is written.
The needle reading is 105 °
